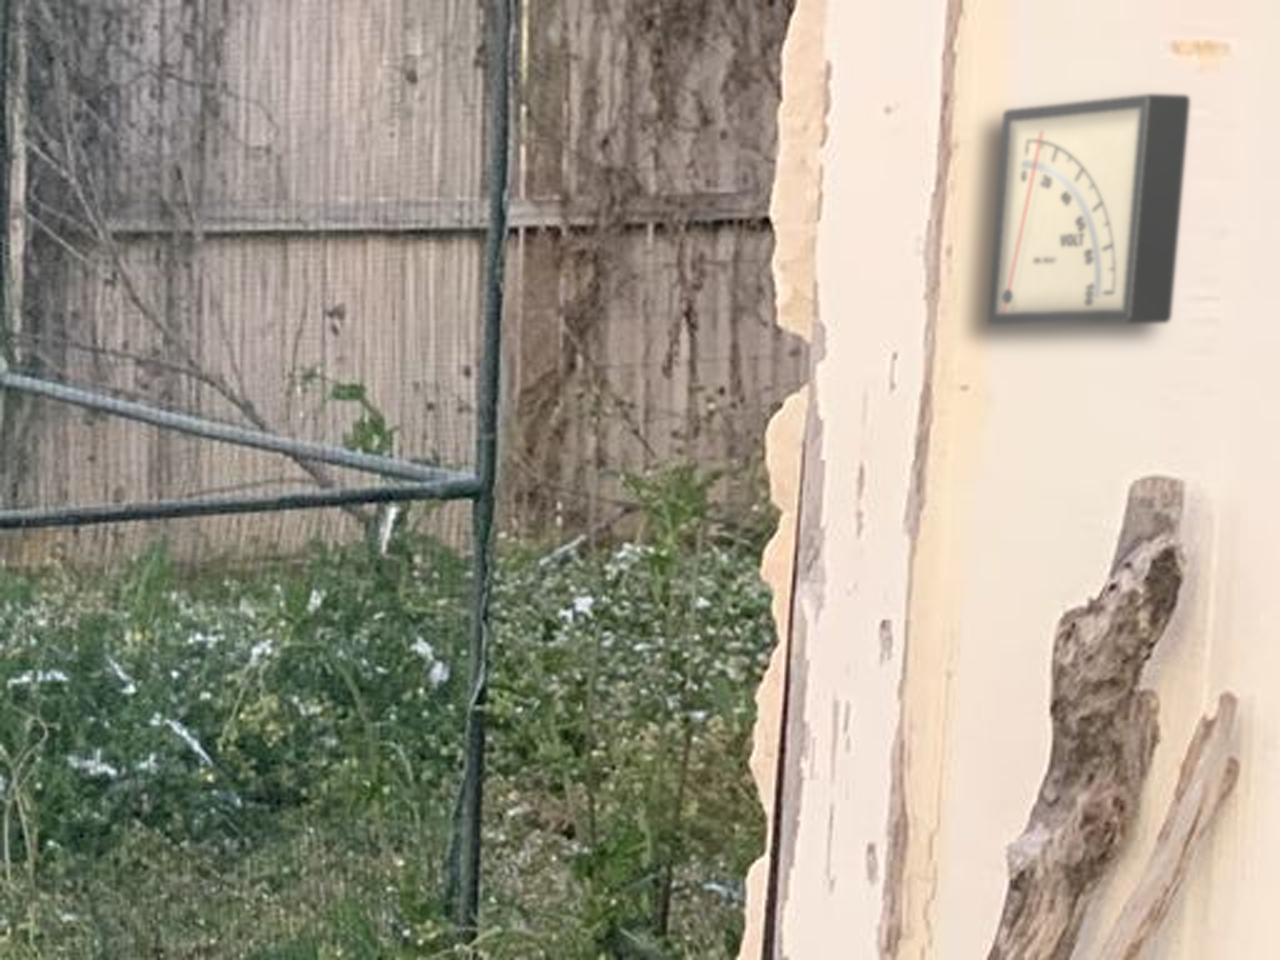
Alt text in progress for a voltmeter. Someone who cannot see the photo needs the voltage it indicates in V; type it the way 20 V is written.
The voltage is 10 V
